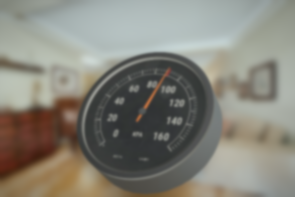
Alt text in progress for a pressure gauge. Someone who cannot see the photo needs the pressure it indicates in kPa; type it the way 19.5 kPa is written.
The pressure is 90 kPa
